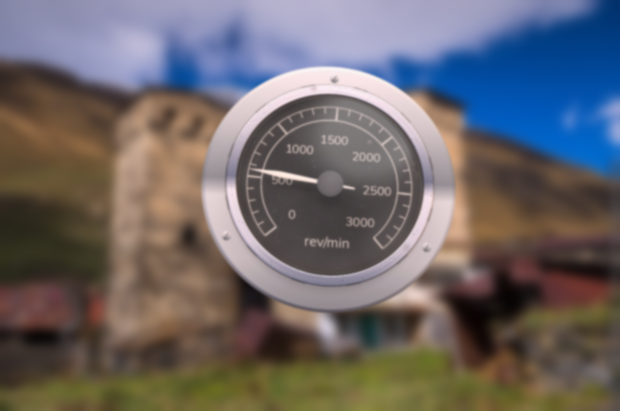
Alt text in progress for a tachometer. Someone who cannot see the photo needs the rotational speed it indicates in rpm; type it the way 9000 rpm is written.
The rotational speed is 550 rpm
